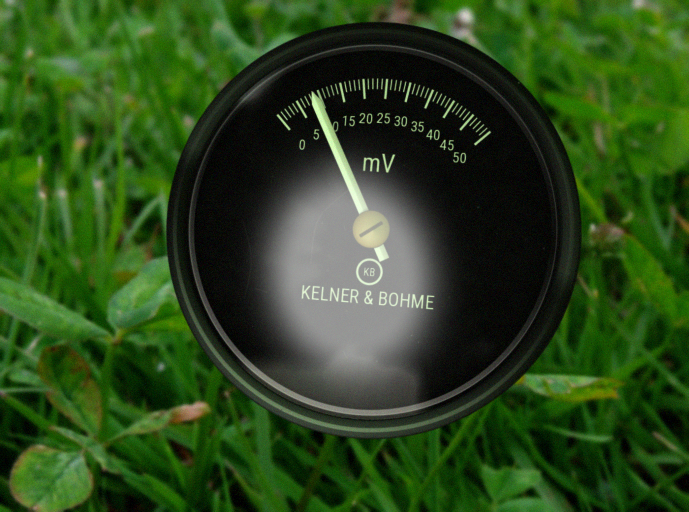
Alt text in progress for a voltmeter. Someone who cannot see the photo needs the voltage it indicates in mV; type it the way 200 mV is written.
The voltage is 9 mV
